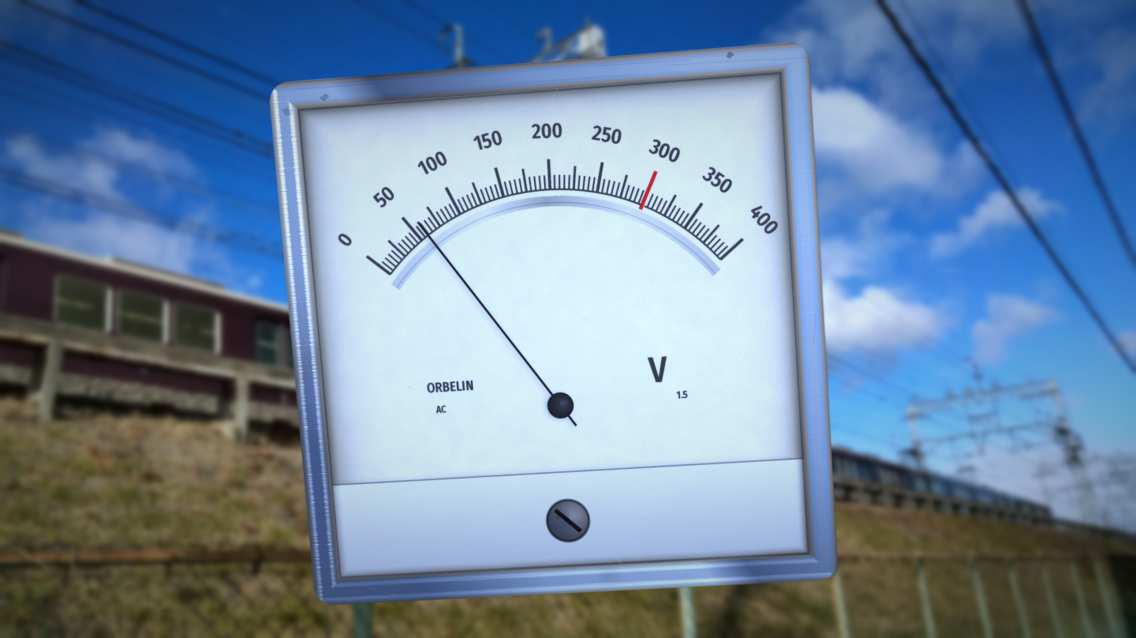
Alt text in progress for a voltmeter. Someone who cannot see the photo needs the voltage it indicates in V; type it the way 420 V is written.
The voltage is 60 V
